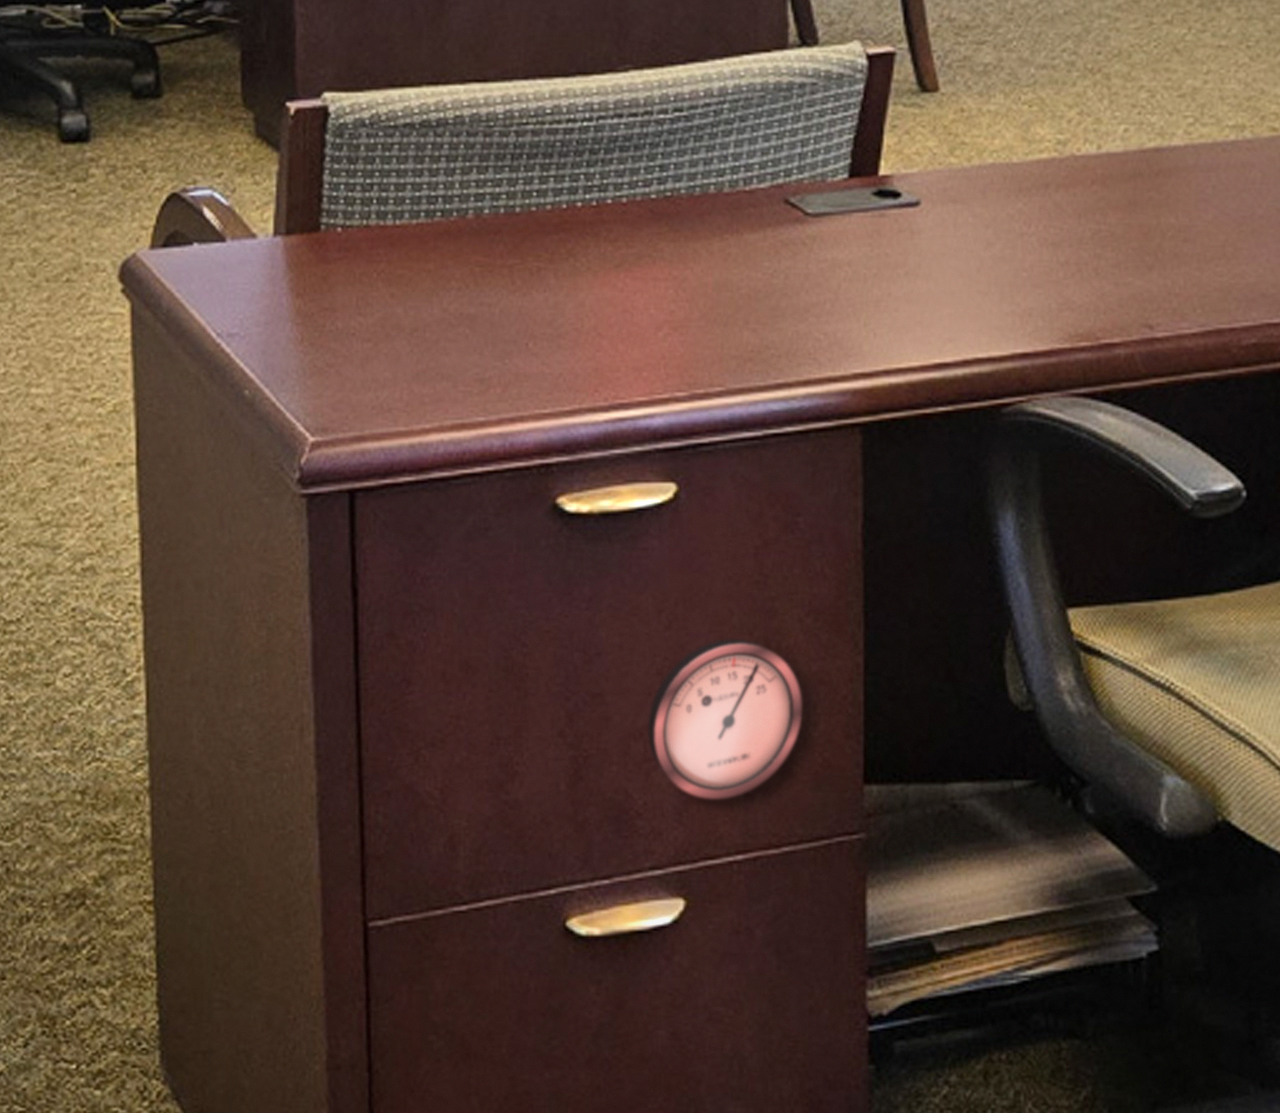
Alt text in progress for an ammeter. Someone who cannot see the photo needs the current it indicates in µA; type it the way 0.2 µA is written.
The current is 20 µA
